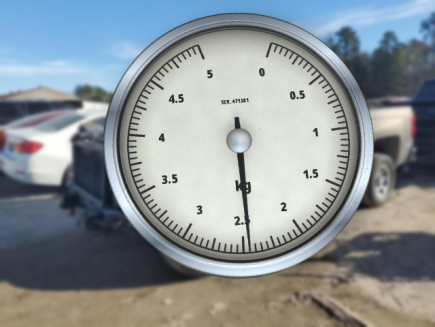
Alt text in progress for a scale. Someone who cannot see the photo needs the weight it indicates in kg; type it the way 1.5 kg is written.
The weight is 2.45 kg
